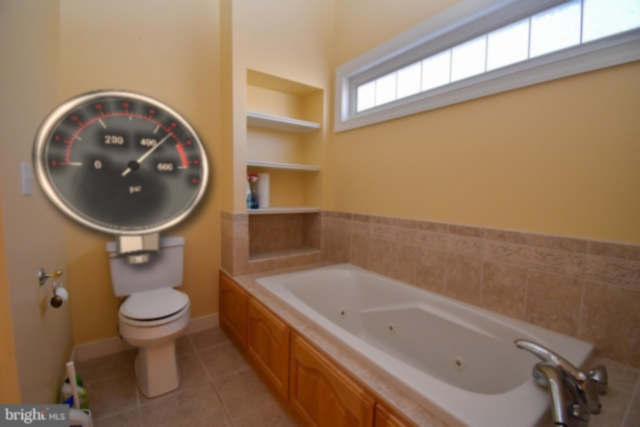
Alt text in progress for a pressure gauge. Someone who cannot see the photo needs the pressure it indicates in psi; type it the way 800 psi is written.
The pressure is 450 psi
